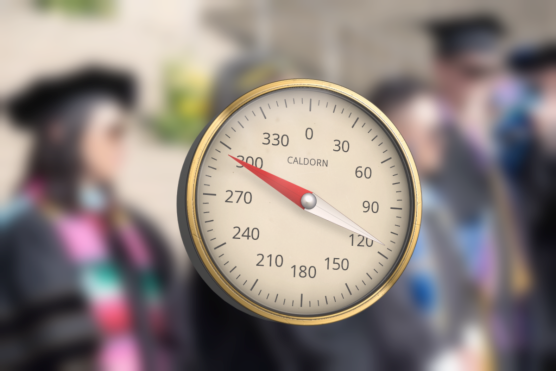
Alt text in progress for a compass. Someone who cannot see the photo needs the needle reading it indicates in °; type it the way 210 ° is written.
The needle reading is 295 °
